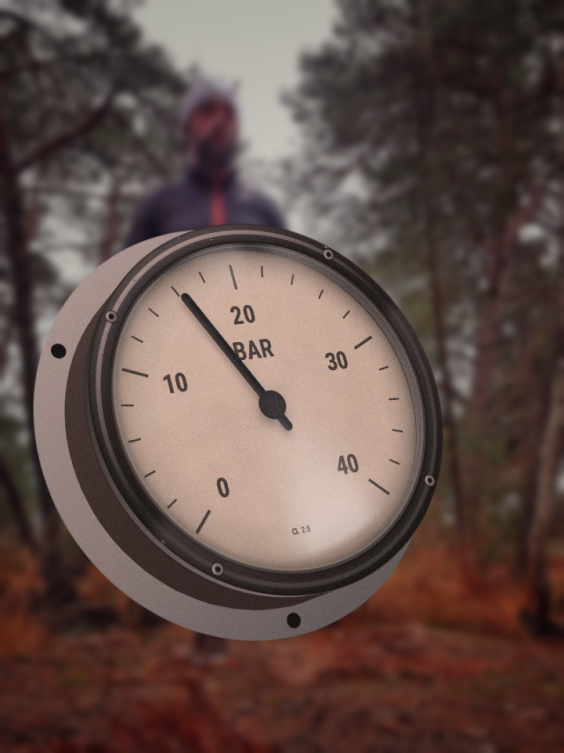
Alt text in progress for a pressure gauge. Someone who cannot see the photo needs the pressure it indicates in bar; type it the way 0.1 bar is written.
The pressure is 16 bar
